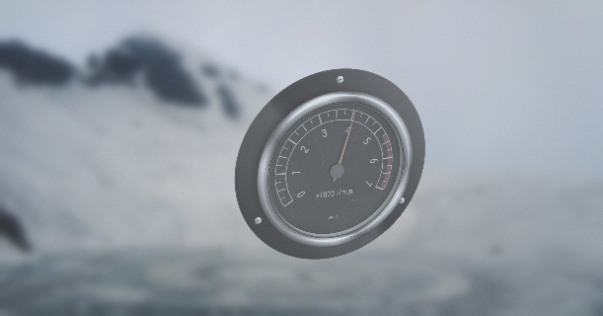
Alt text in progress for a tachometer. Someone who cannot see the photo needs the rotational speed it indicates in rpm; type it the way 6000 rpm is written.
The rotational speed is 4000 rpm
